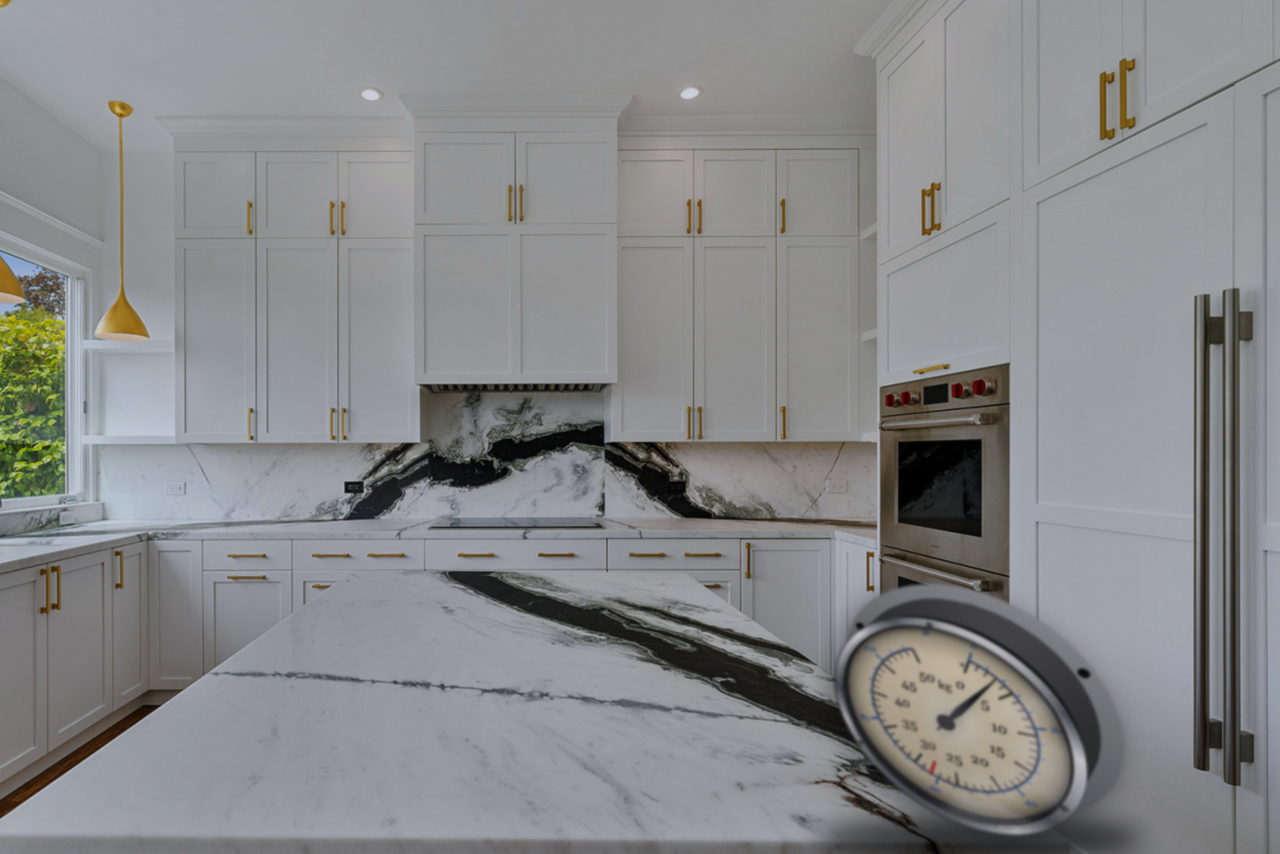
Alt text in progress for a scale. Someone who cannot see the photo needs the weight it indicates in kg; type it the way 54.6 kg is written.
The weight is 3 kg
